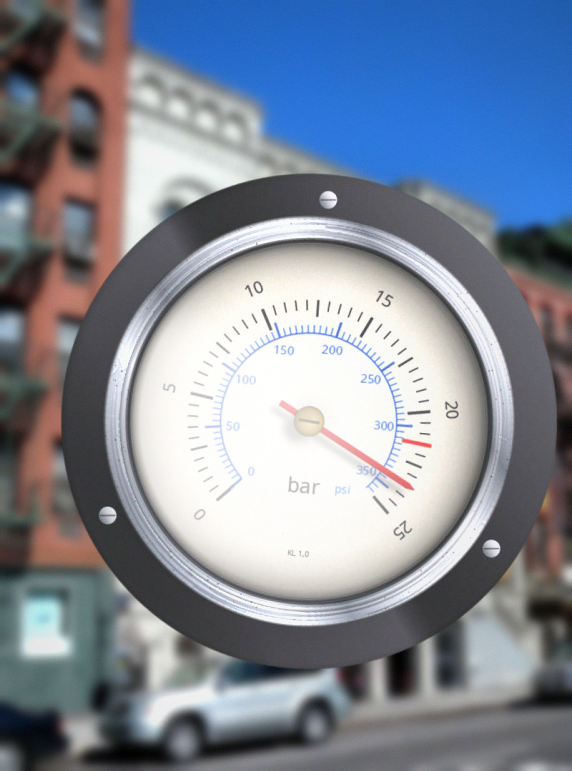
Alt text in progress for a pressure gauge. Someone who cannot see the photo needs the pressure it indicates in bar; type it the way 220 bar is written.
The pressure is 23.5 bar
